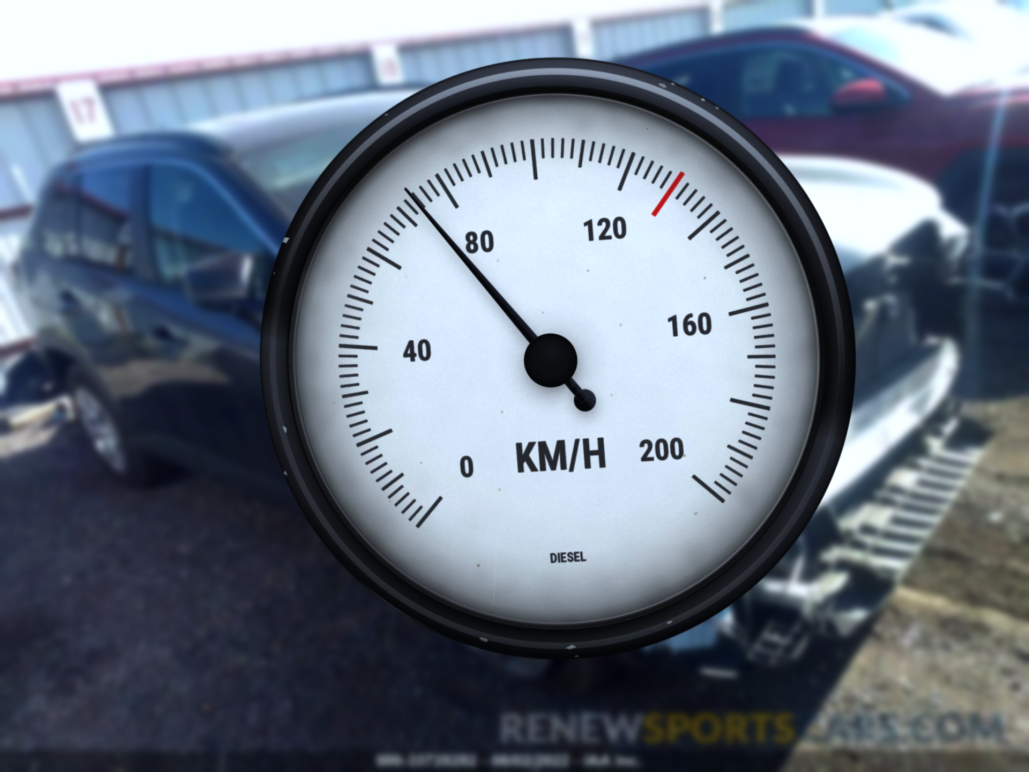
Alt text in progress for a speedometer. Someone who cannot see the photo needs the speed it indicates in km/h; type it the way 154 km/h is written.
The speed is 74 km/h
